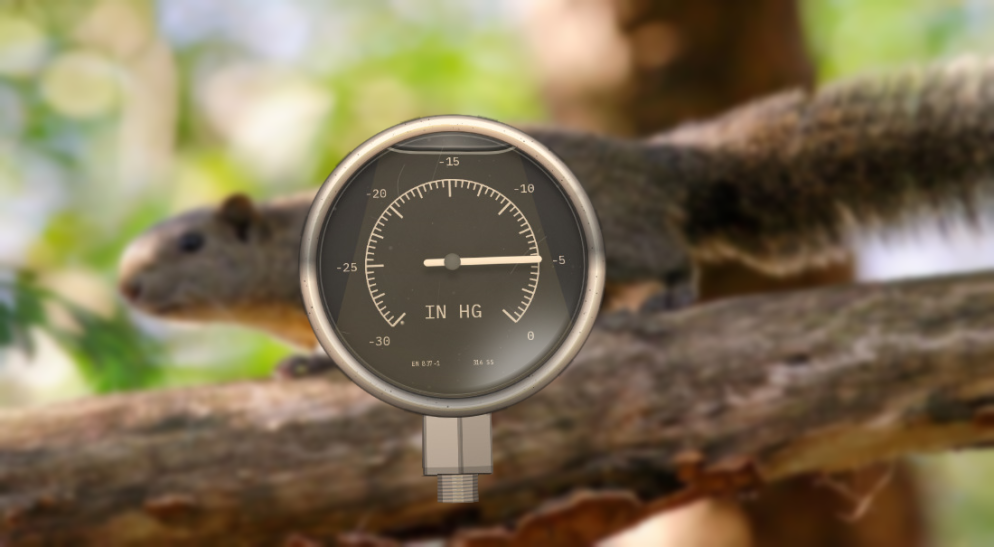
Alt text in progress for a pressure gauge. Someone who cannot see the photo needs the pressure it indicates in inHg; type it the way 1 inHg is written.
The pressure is -5 inHg
